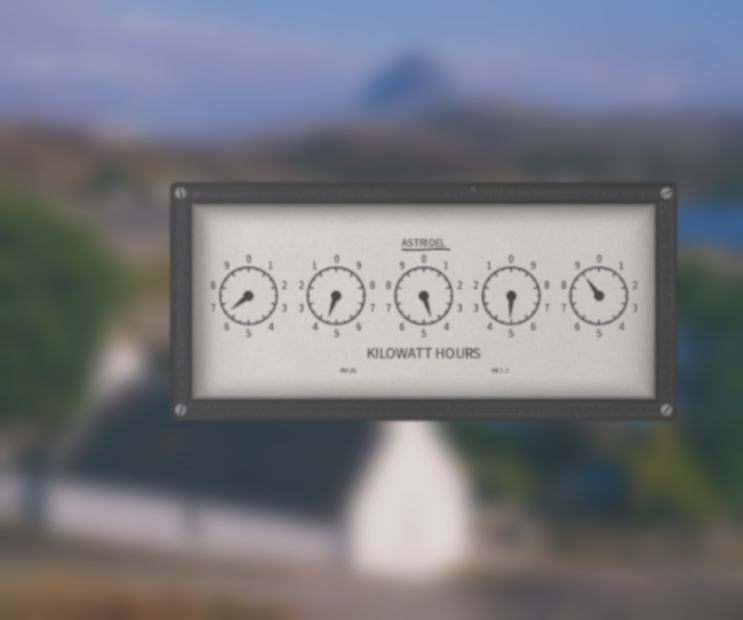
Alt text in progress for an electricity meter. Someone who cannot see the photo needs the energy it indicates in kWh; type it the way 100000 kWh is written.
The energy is 64449 kWh
